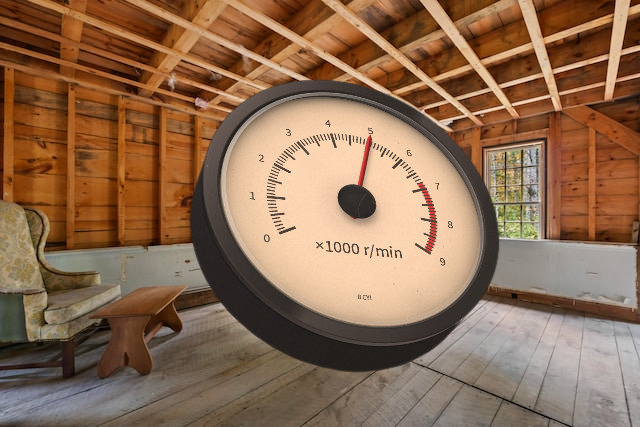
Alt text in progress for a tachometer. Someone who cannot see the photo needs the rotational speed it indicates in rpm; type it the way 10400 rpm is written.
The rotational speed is 5000 rpm
